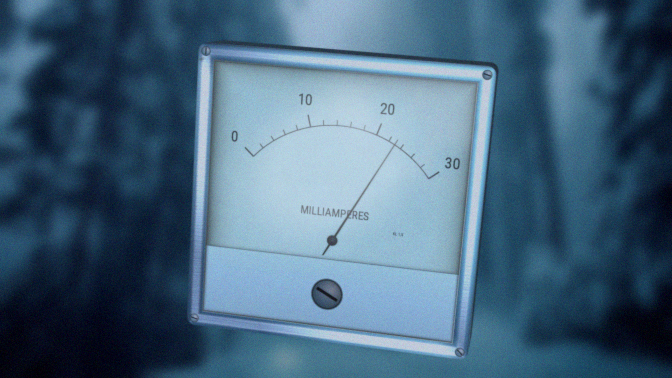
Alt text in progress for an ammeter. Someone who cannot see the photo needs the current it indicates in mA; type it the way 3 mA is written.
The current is 23 mA
